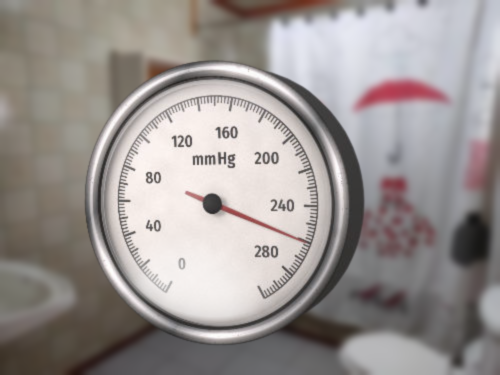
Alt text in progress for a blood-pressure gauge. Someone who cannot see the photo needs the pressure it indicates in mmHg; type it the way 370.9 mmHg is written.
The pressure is 260 mmHg
